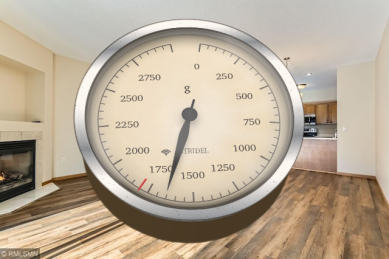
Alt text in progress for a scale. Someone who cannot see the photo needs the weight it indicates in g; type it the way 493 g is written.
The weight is 1650 g
